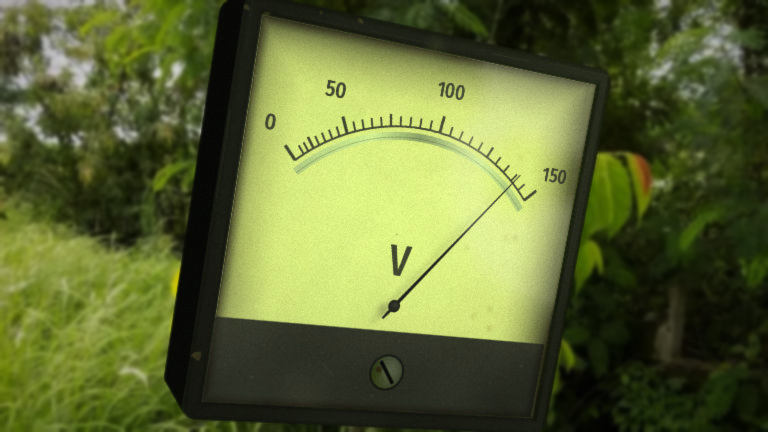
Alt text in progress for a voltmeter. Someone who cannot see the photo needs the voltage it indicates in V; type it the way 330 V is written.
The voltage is 140 V
